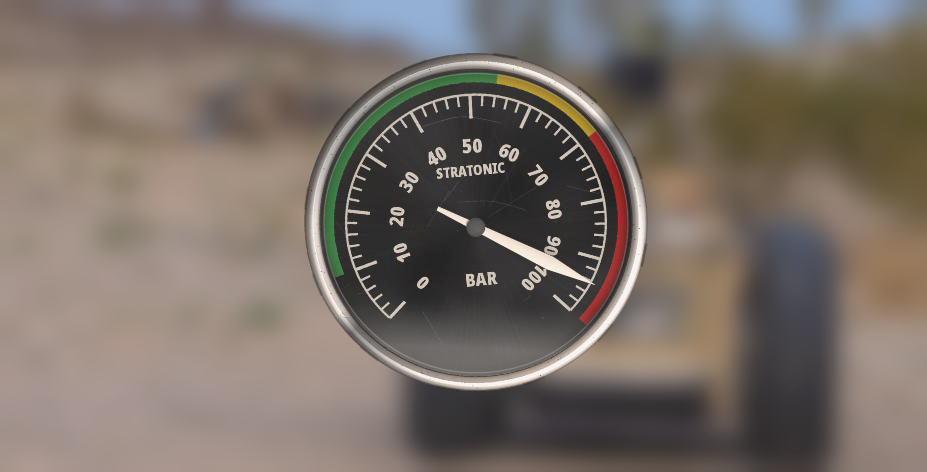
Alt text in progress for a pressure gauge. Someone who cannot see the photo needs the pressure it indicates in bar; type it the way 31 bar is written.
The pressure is 94 bar
